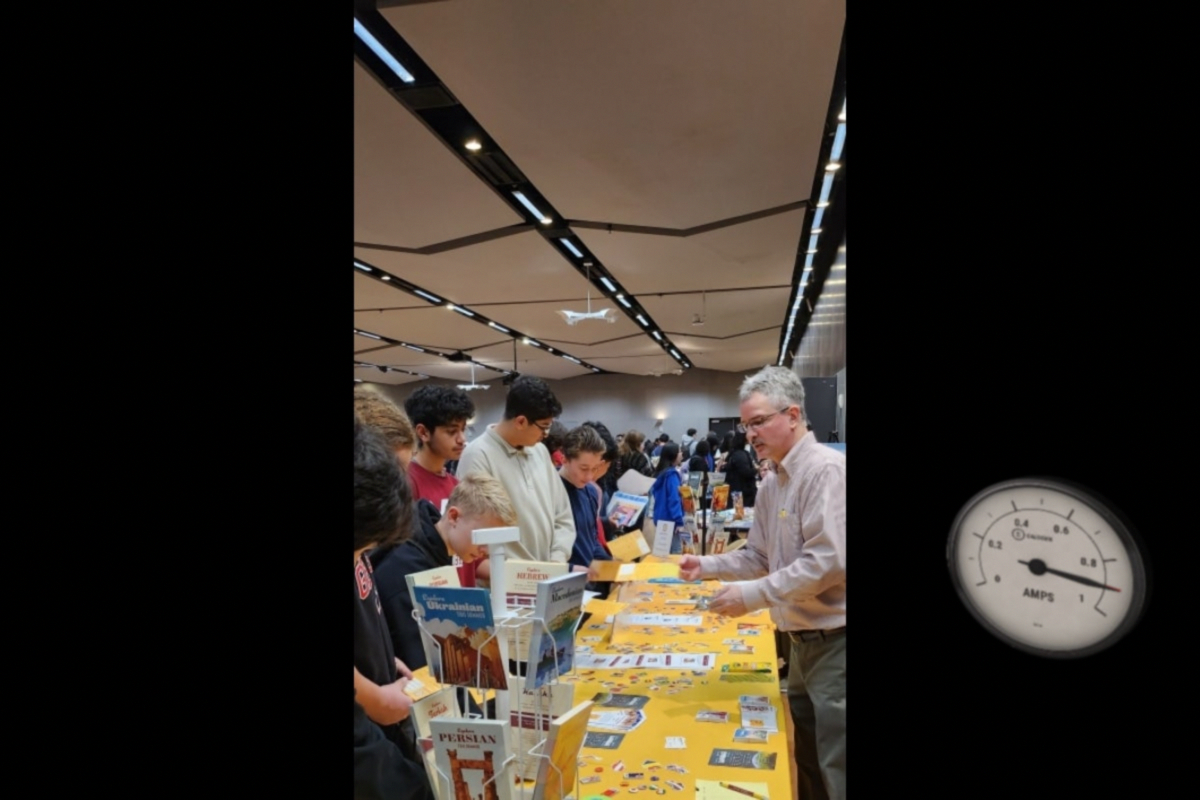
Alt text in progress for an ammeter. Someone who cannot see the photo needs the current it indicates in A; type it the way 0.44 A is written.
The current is 0.9 A
